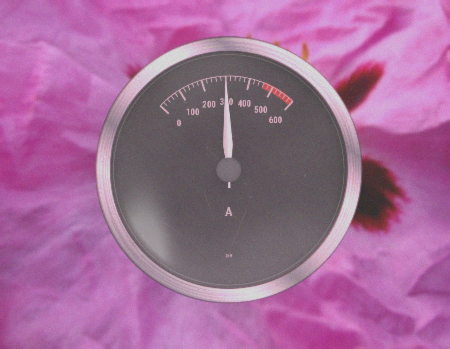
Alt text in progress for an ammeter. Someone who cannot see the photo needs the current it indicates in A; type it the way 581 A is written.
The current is 300 A
